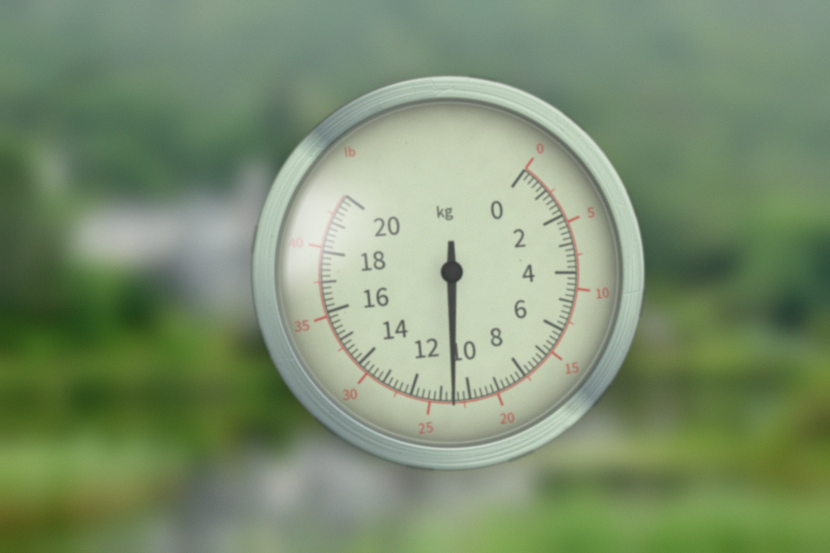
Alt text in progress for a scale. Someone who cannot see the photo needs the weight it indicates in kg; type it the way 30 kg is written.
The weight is 10.6 kg
